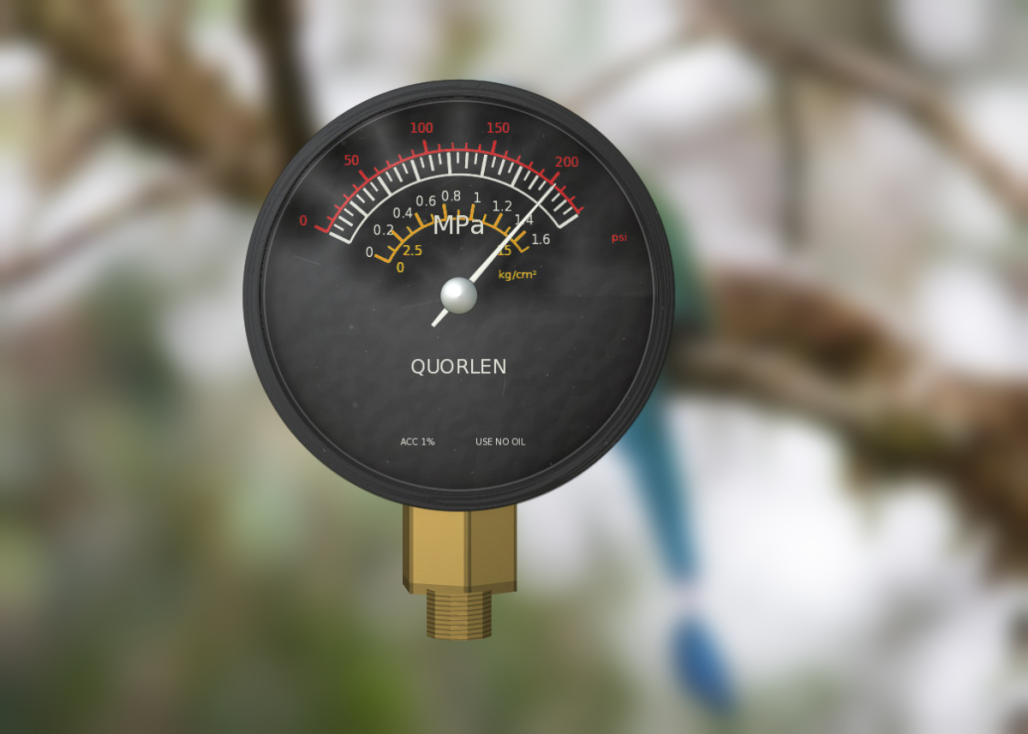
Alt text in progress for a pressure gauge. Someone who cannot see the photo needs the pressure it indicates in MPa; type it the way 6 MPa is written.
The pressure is 1.4 MPa
